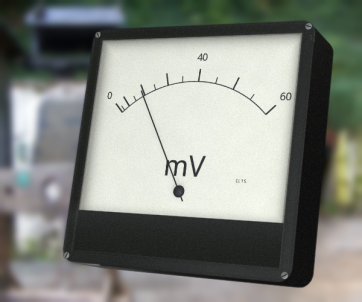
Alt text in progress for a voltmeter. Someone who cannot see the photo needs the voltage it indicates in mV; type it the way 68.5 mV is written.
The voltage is 20 mV
